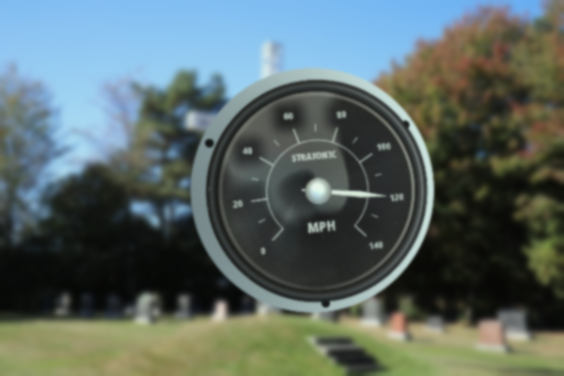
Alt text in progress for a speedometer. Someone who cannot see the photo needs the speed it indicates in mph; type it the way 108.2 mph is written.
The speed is 120 mph
